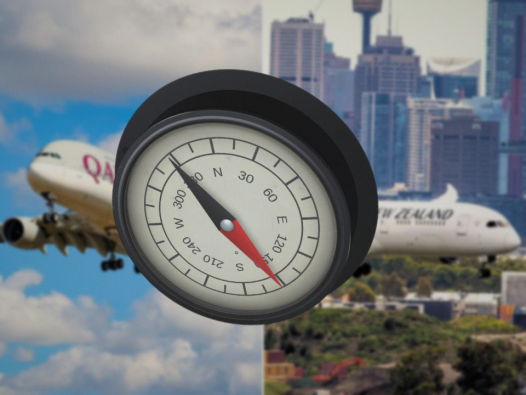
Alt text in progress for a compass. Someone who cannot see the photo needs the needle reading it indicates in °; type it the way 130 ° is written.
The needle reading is 150 °
